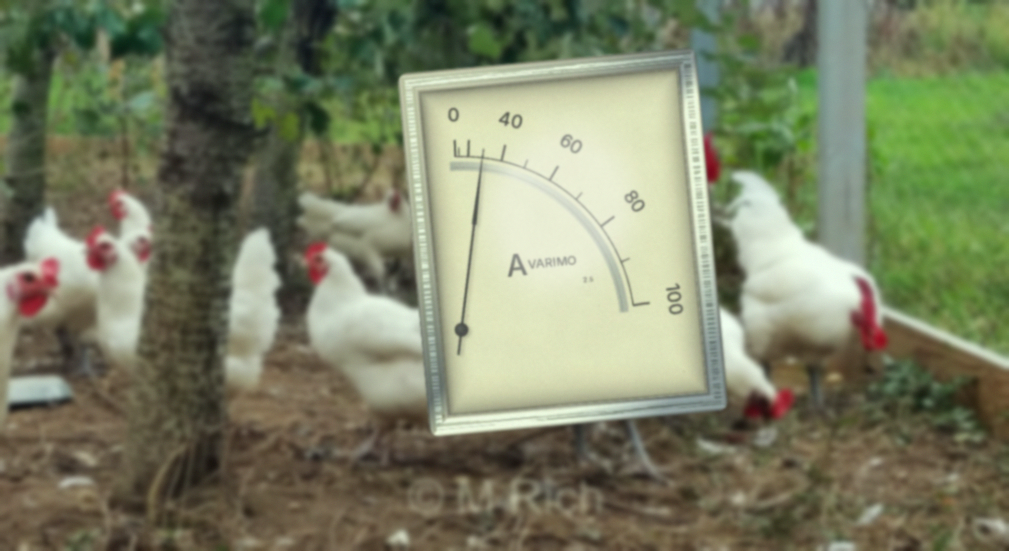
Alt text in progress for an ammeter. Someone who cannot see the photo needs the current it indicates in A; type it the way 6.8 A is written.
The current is 30 A
